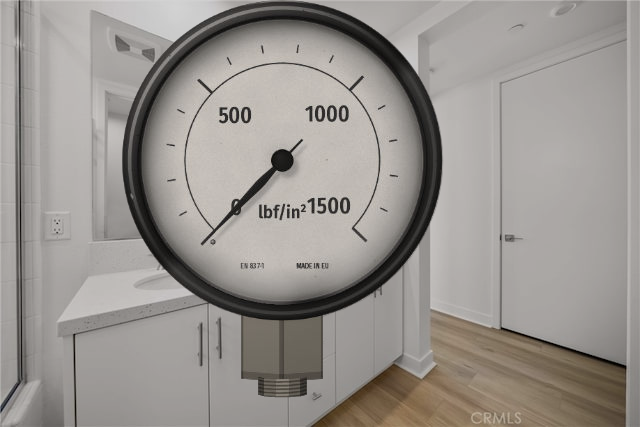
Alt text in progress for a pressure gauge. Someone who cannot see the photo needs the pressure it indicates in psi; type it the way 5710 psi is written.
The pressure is 0 psi
